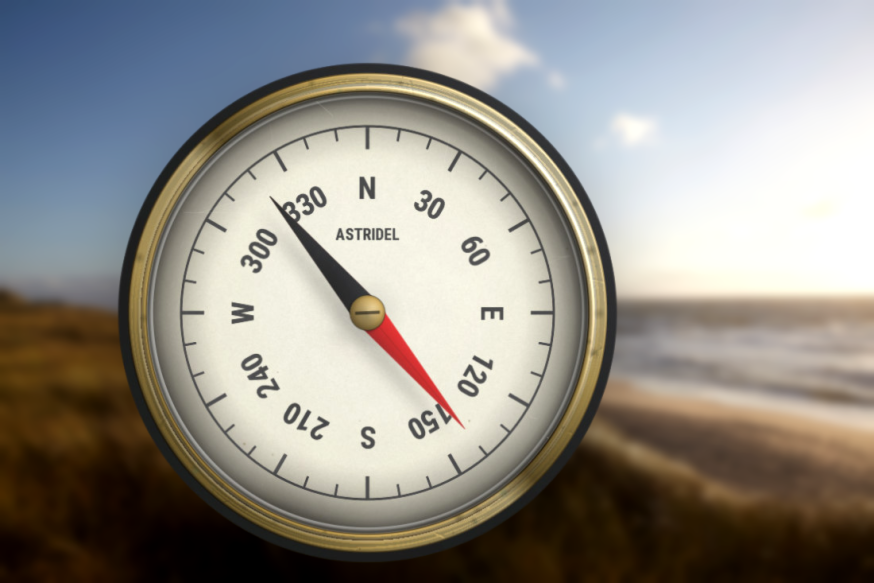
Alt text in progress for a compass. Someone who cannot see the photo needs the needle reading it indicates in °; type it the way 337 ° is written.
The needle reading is 140 °
